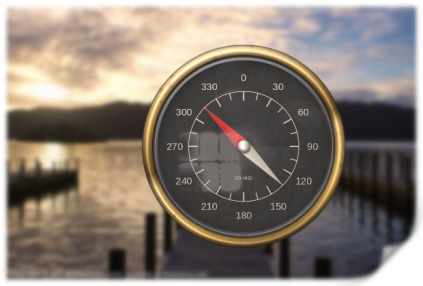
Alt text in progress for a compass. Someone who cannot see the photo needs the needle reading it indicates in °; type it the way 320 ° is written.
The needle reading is 315 °
